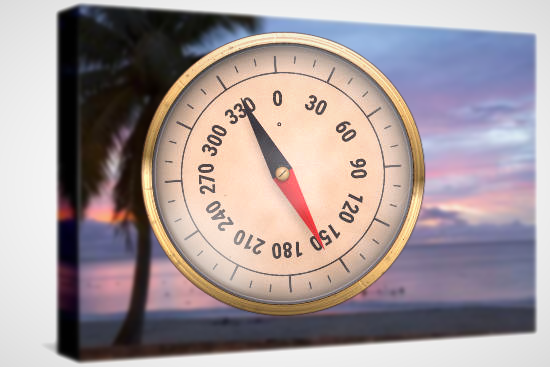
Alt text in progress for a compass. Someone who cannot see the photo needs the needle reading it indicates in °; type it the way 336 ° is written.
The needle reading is 155 °
